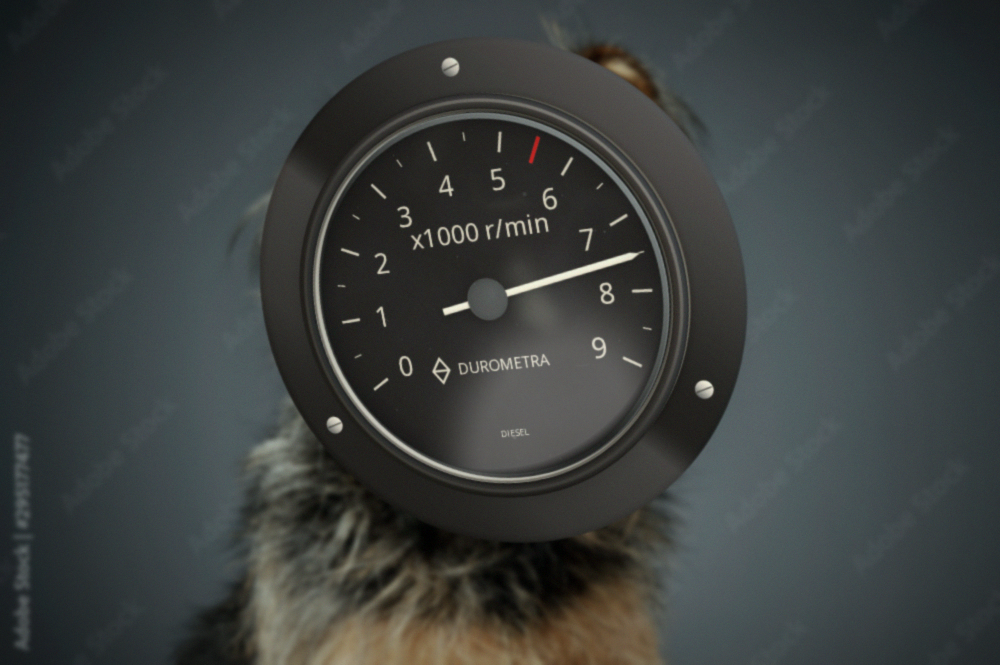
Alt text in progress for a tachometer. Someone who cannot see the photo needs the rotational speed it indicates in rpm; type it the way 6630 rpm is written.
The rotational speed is 7500 rpm
